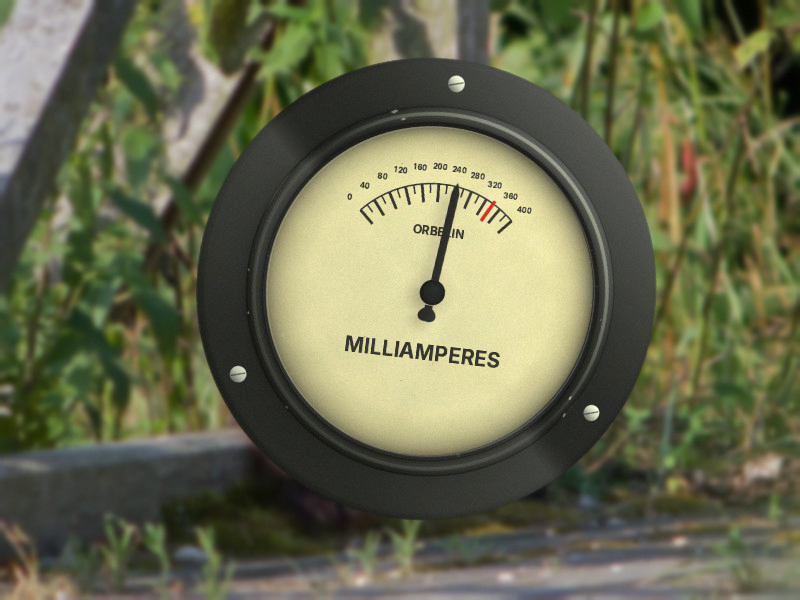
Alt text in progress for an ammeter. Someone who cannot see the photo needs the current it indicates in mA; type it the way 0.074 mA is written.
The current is 240 mA
